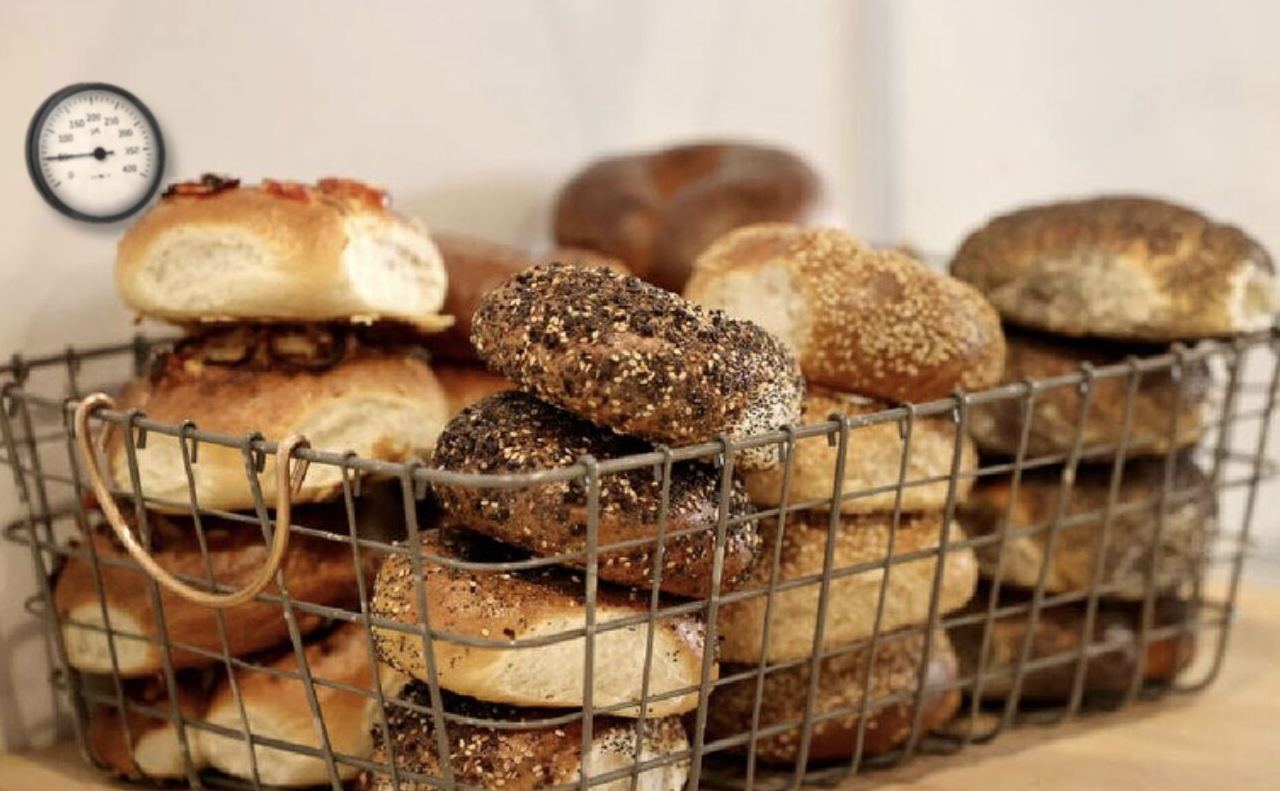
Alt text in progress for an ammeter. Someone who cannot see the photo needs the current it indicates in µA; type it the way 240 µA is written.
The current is 50 µA
